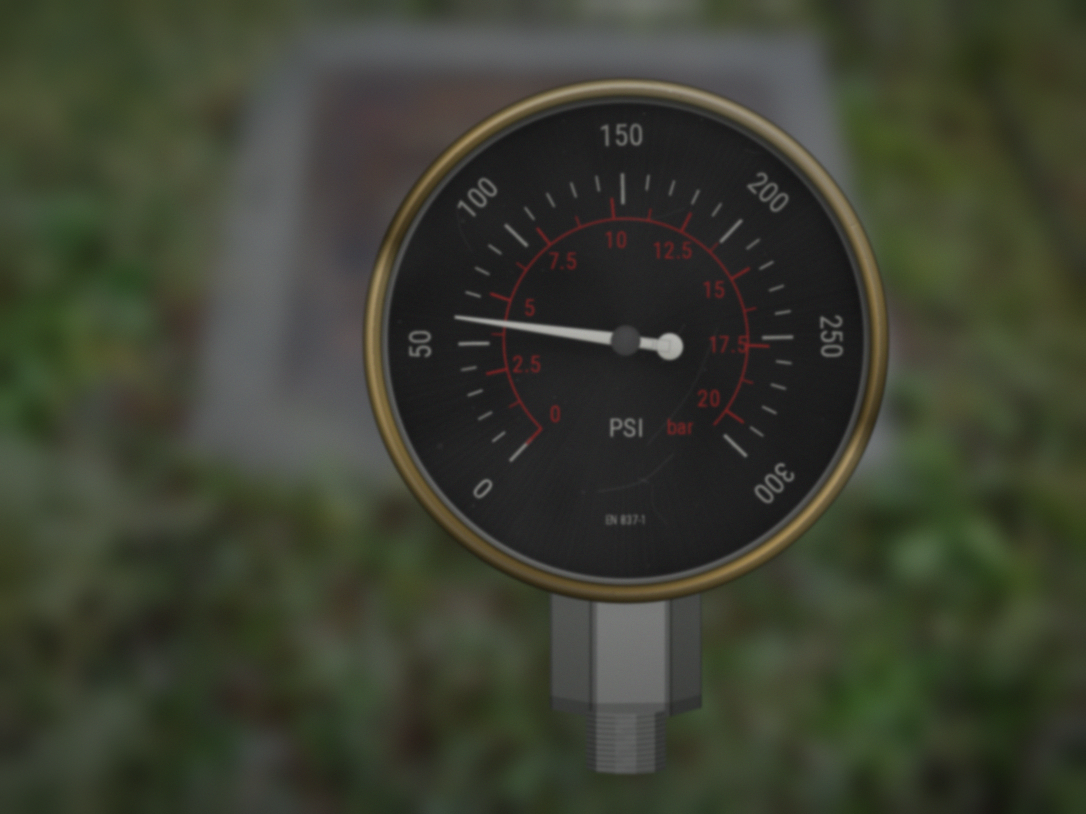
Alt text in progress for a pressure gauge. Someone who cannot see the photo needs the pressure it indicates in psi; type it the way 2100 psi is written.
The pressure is 60 psi
